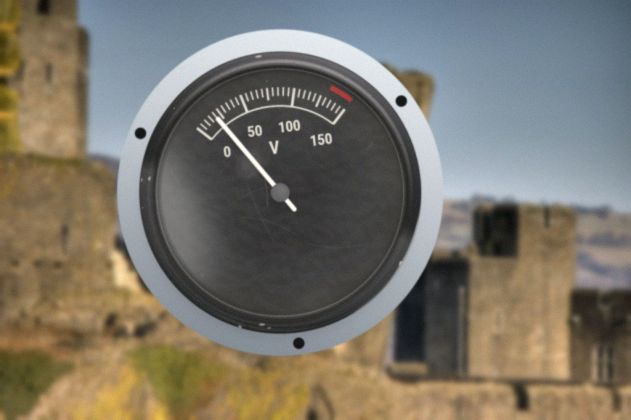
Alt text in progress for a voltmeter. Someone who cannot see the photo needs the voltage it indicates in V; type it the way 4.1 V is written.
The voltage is 20 V
